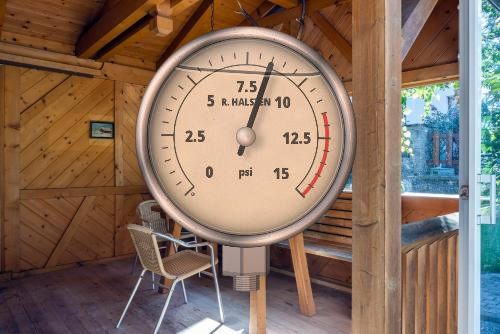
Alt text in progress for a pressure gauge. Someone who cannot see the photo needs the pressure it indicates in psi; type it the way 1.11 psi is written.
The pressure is 8.5 psi
